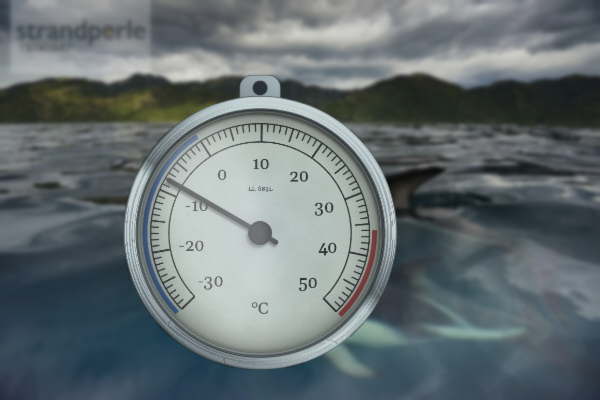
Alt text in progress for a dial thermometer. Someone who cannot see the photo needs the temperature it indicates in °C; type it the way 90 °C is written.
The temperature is -8 °C
